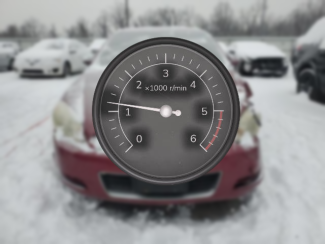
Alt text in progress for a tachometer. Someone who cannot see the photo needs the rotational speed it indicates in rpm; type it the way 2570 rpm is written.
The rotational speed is 1200 rpm
